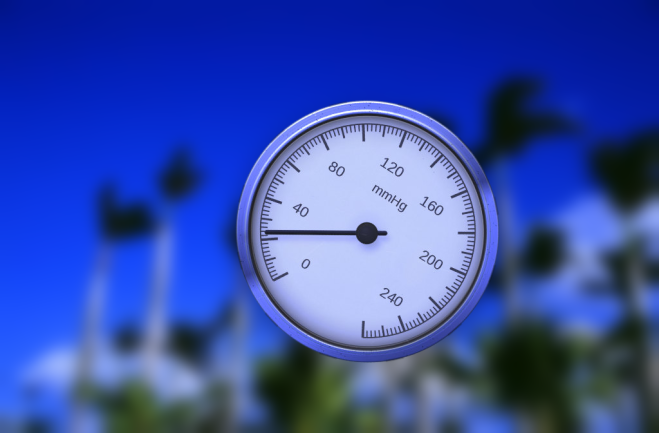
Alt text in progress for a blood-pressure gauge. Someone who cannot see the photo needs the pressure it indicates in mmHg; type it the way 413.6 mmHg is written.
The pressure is 24 mmHg
